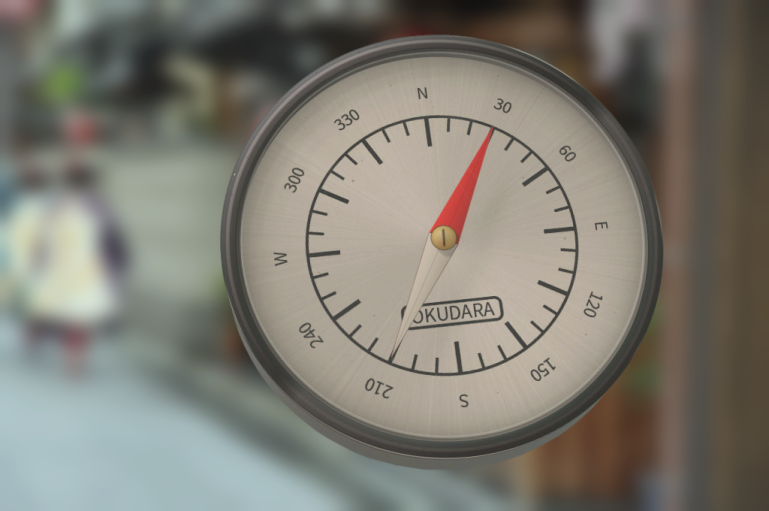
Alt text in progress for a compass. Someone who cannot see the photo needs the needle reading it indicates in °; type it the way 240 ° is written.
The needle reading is 30 °
